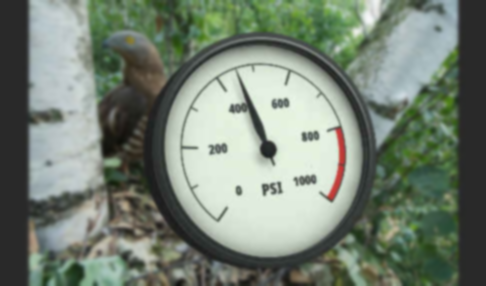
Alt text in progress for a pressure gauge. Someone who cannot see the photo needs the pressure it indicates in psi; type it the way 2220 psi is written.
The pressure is 450 psi
